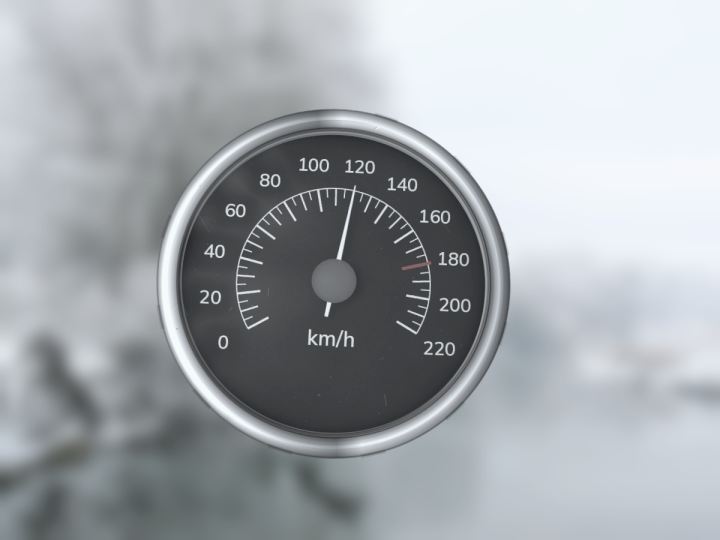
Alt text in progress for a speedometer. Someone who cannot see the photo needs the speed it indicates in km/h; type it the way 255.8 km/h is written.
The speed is 120 km/h
